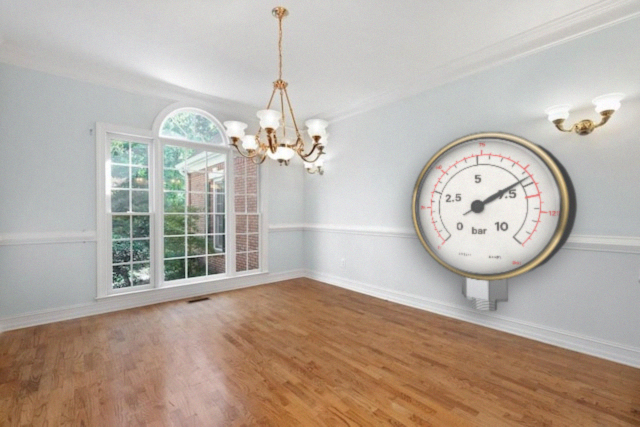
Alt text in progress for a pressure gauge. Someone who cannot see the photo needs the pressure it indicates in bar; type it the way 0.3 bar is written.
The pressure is 7.25 bar
